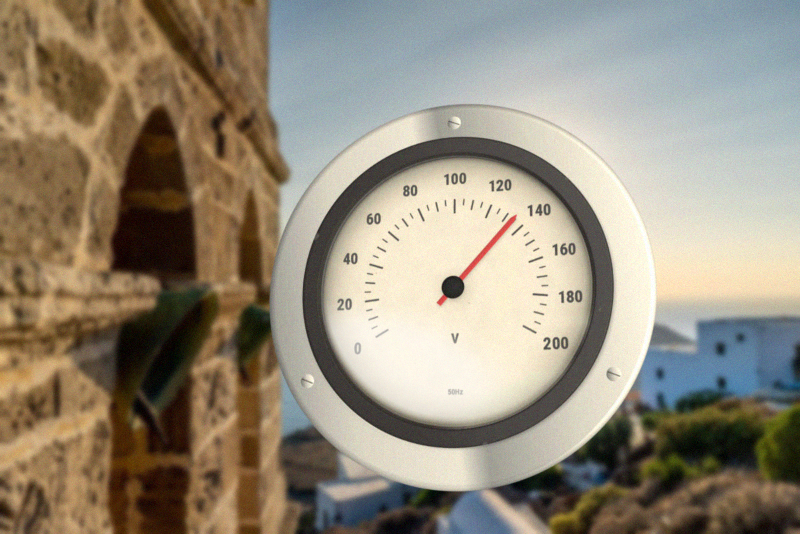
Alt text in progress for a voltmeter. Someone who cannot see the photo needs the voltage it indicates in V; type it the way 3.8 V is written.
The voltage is 135 V
